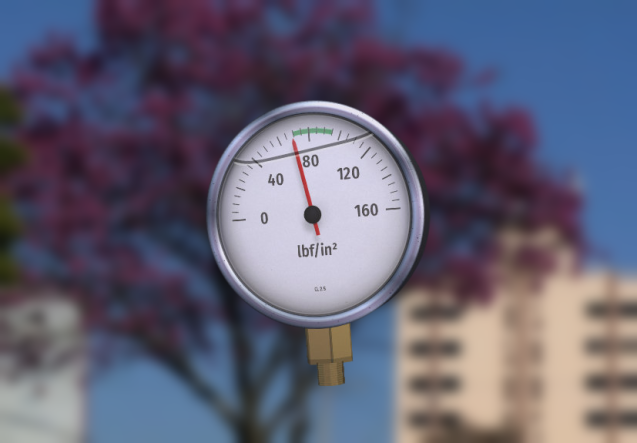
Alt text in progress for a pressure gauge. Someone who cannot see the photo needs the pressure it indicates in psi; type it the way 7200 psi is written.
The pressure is 70 psi
